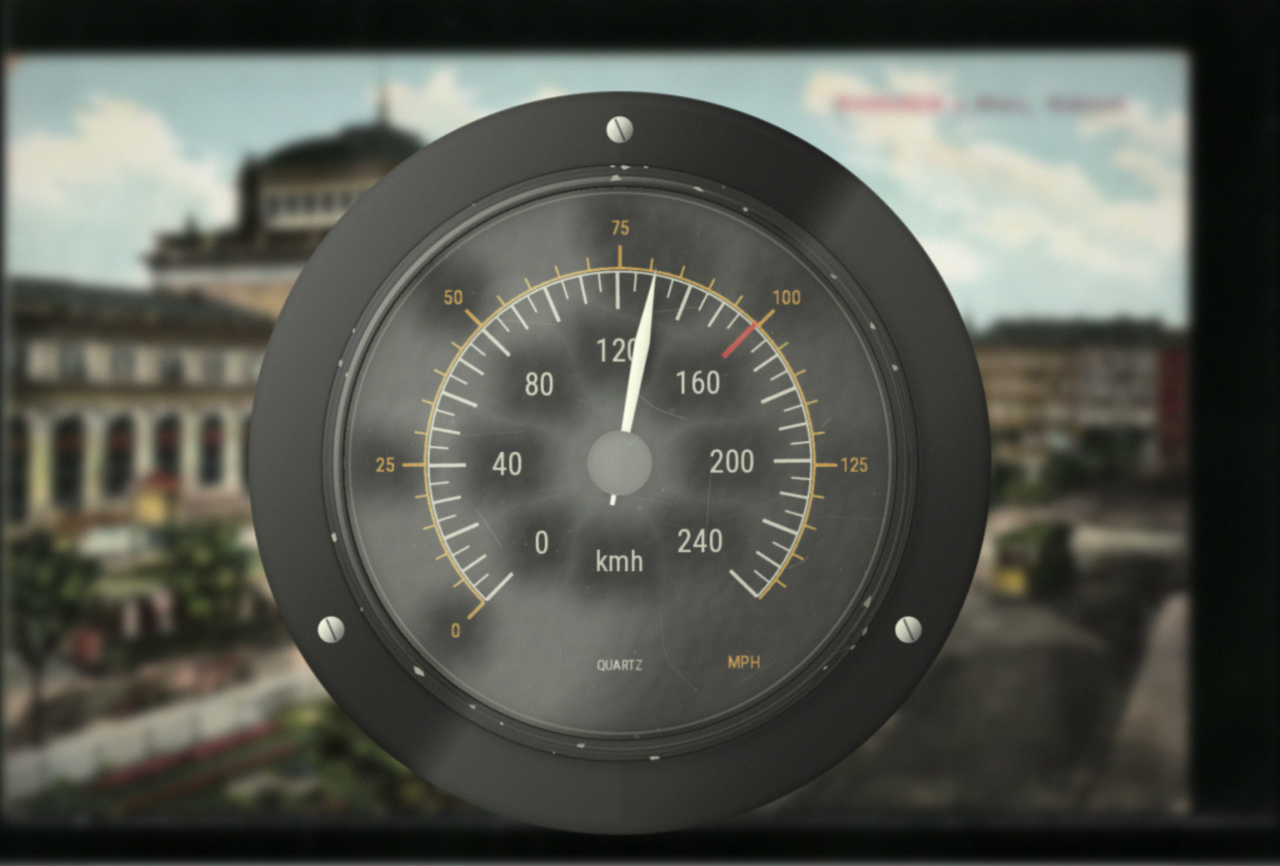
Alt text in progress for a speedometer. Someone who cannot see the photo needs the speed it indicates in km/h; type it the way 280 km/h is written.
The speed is 130 km/h
